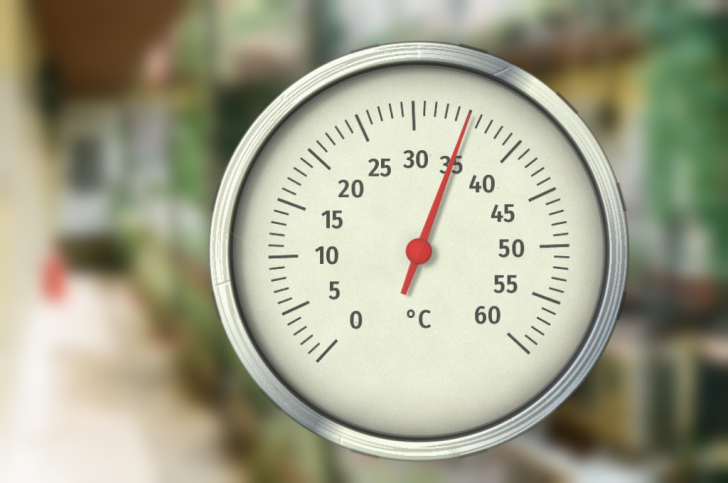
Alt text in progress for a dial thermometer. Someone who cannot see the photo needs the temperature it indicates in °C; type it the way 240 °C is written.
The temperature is 35 °C
